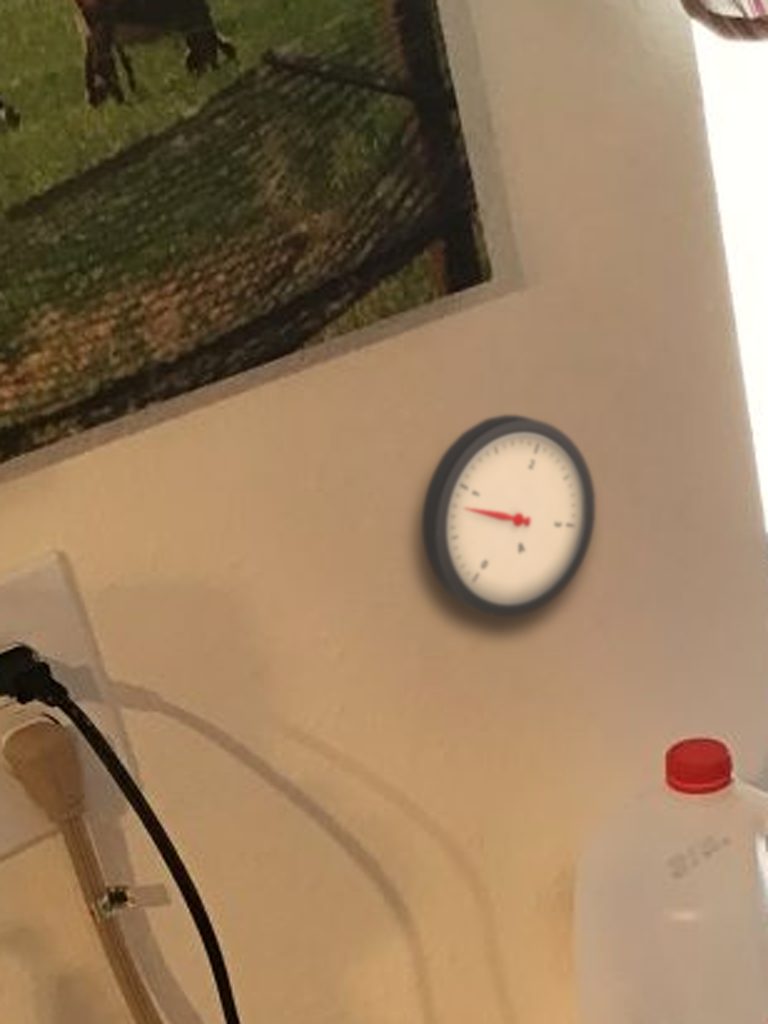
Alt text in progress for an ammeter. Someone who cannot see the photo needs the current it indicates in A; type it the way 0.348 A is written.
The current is 0.8 A
